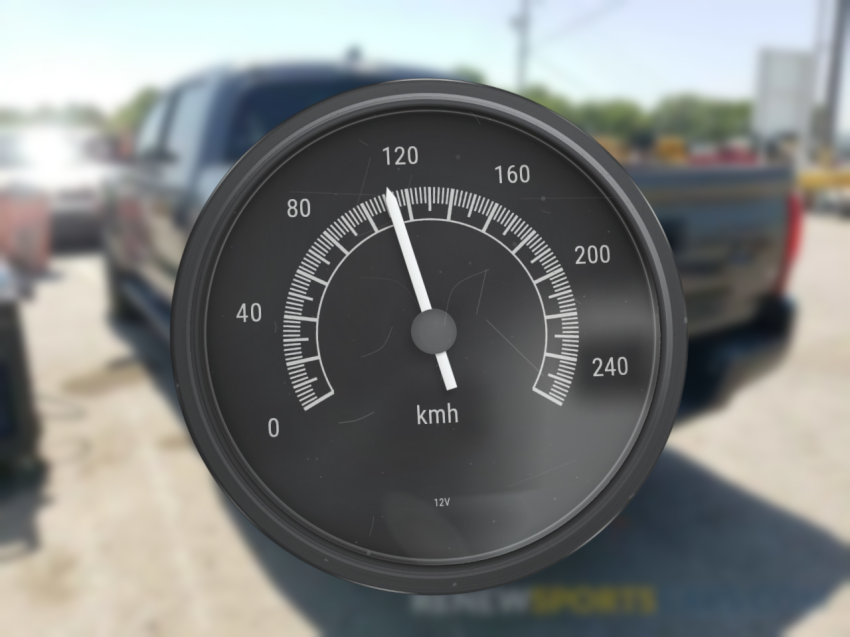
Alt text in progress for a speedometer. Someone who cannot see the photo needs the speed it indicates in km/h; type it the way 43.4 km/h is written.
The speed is 112 km/h
